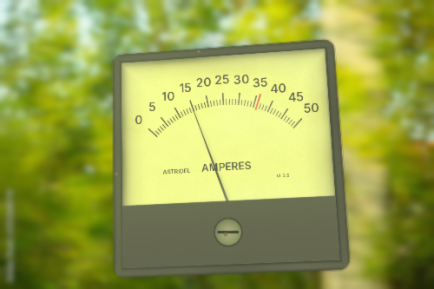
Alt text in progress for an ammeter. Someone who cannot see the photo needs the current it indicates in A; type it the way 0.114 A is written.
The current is 15 A
